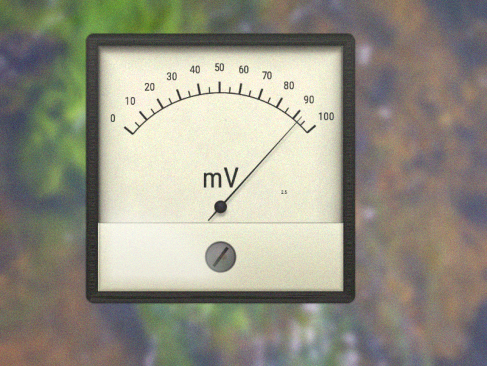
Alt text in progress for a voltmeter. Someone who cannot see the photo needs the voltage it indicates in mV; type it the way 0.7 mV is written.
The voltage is 92.5 mV
